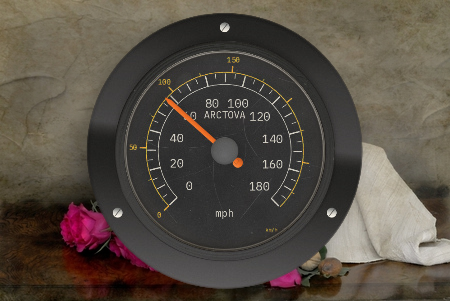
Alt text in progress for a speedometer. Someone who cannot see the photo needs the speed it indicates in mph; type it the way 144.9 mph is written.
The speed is 57.5 mph
